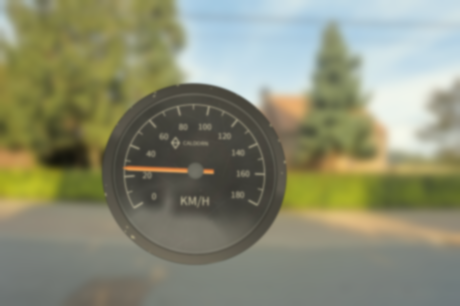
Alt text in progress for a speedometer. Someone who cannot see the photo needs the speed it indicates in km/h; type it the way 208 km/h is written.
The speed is 25 km/h
